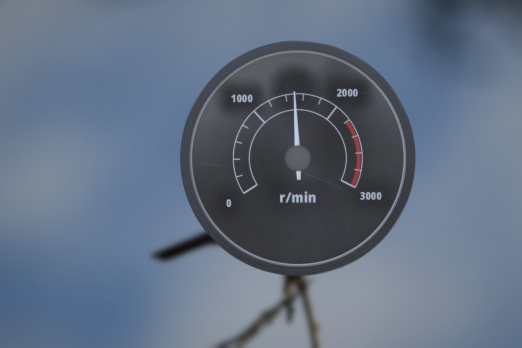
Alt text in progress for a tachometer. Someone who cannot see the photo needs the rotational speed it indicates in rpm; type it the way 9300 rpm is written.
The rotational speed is 1500 rpm
